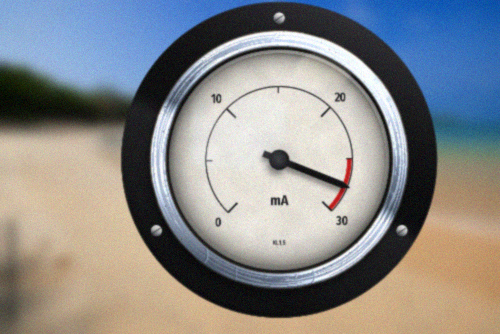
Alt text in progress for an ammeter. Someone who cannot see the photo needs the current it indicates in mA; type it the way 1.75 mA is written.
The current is 27.5 mA
